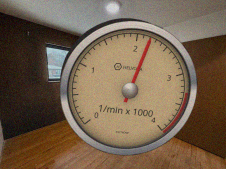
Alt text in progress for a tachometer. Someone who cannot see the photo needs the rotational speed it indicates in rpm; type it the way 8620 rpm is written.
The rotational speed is 2200 rpm
